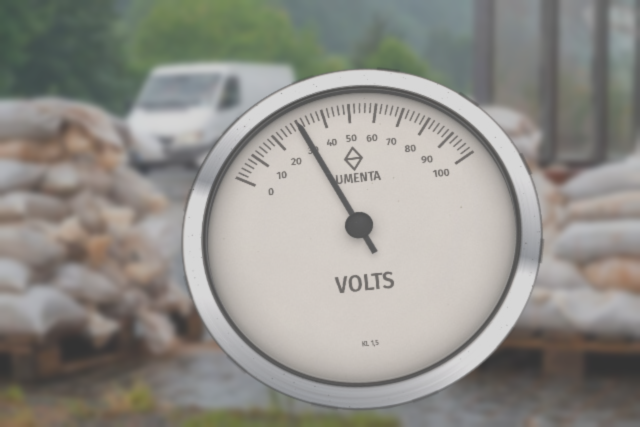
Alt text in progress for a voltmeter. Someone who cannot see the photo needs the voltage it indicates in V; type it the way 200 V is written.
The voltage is 30 V
